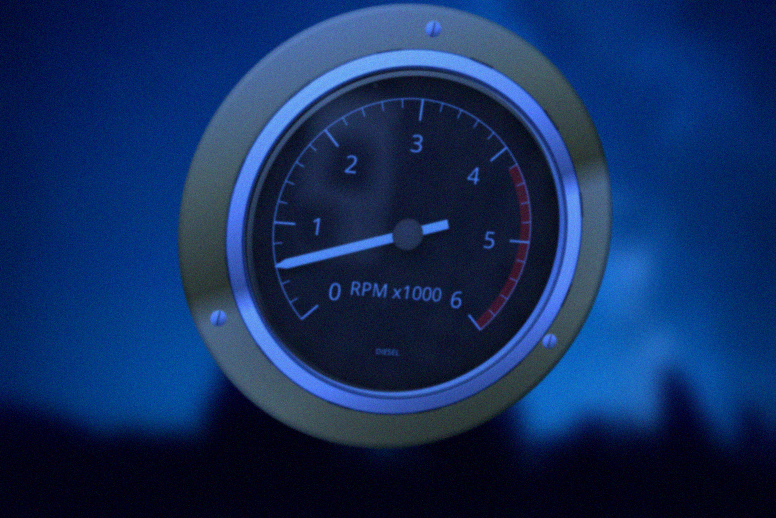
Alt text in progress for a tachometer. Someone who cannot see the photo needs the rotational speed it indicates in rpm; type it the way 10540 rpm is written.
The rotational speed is 600 rpm
